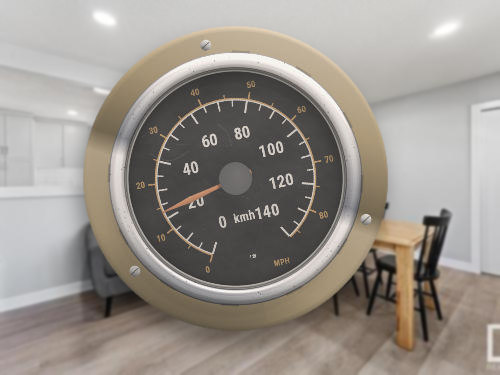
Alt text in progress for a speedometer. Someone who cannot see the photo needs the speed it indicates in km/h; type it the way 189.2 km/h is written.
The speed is 22.5 km/h
